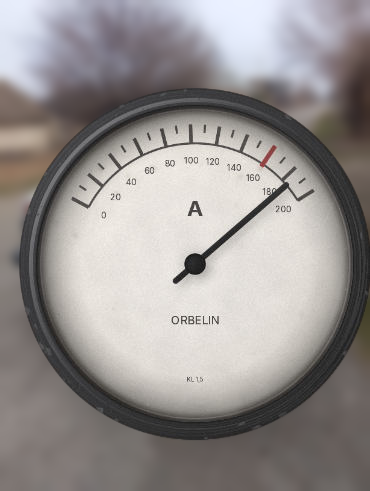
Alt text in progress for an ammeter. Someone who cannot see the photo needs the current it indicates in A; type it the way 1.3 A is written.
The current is 185 A
